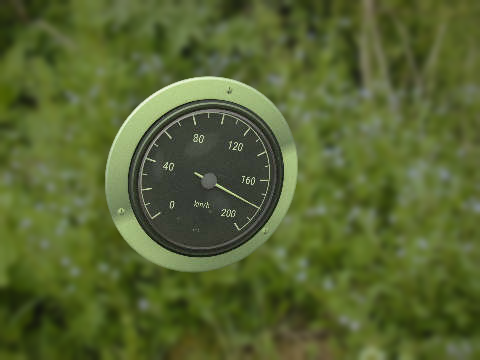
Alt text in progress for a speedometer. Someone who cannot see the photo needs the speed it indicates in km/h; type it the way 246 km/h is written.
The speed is 180 km/h
